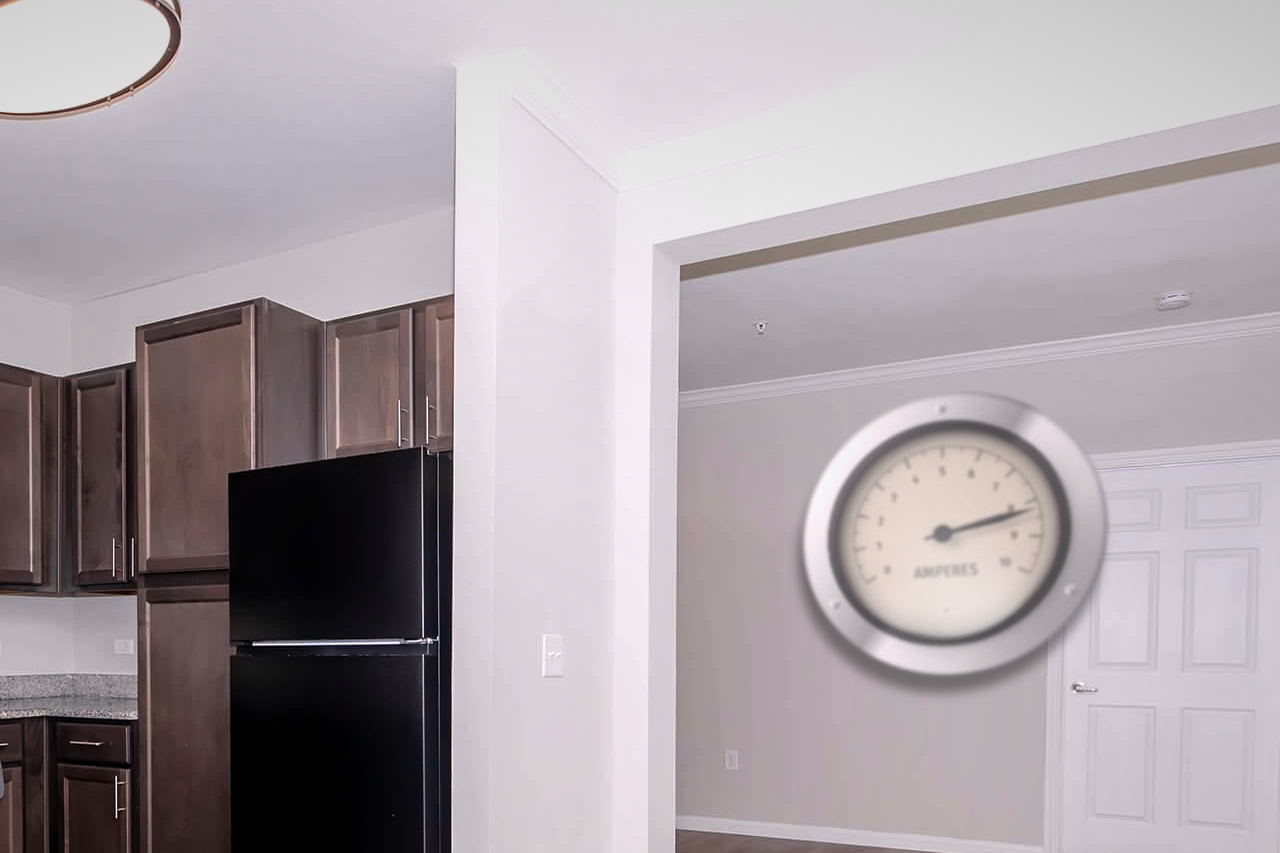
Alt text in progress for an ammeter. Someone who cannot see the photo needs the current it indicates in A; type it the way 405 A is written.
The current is 8.25 A
